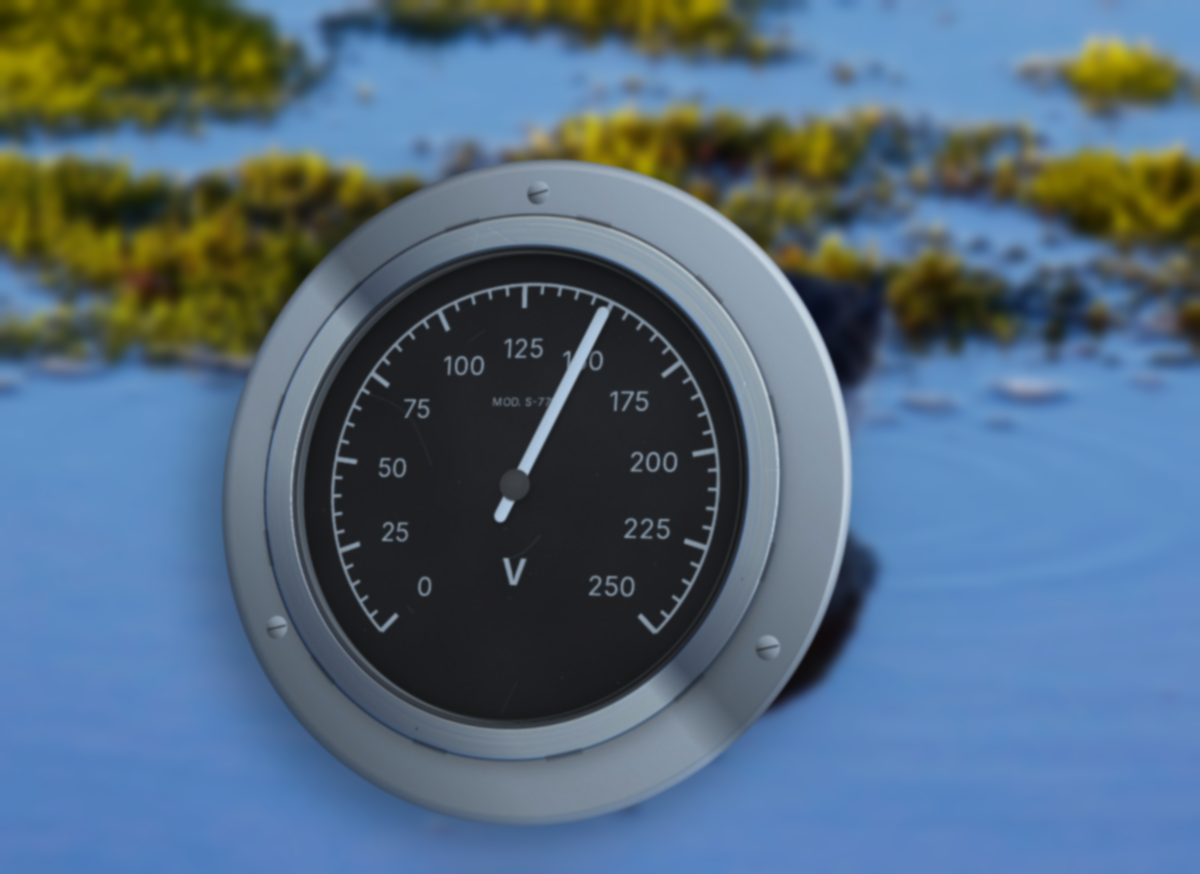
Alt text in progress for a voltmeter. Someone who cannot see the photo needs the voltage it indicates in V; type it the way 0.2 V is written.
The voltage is 150 V
